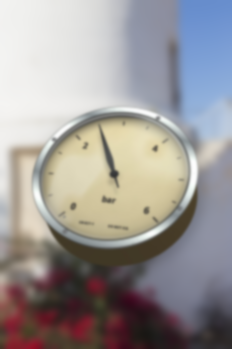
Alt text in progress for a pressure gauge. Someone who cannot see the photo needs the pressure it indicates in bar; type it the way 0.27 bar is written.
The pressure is 2.5 bar
